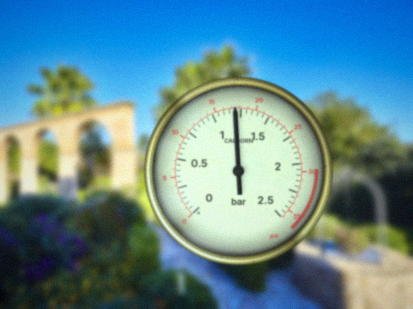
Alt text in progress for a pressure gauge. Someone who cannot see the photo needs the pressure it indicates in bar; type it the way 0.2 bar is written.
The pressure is 1.2 bar
